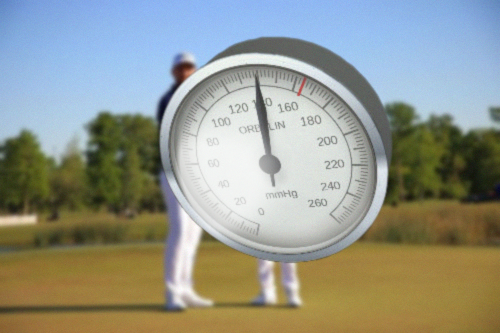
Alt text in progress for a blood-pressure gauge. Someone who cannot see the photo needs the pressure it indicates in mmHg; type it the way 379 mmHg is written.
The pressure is 140 mmHg
